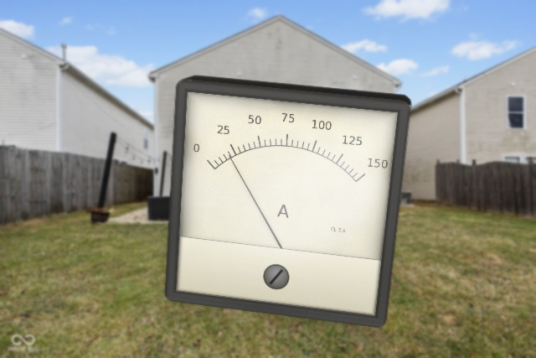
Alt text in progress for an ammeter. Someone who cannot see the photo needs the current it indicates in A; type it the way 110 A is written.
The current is 20 A
